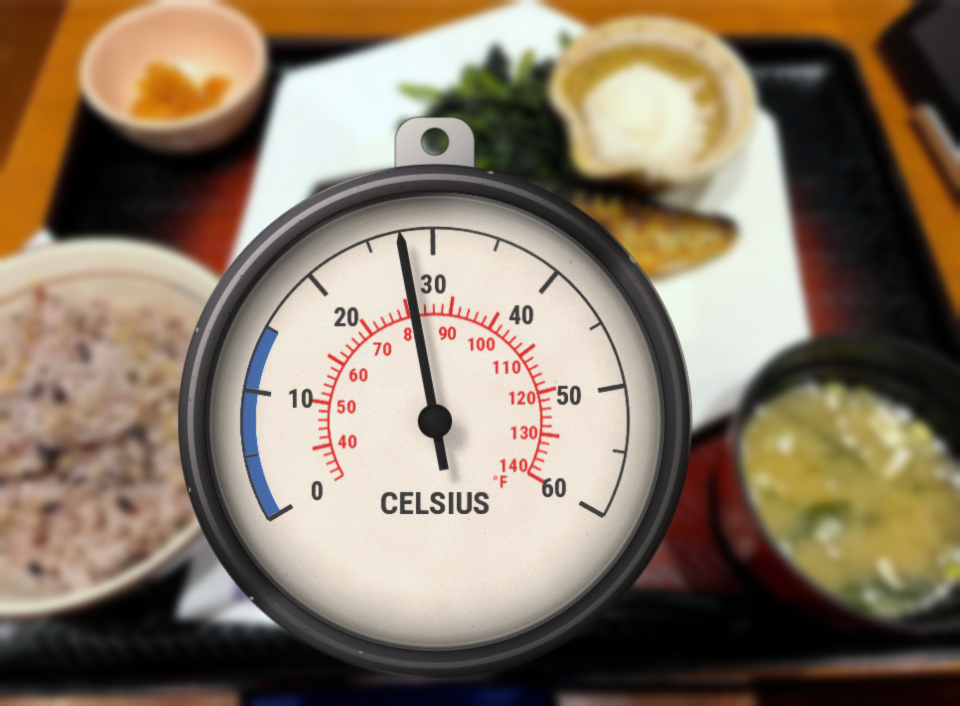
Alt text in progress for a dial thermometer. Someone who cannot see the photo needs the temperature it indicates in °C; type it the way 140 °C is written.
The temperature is 27.5 °C
